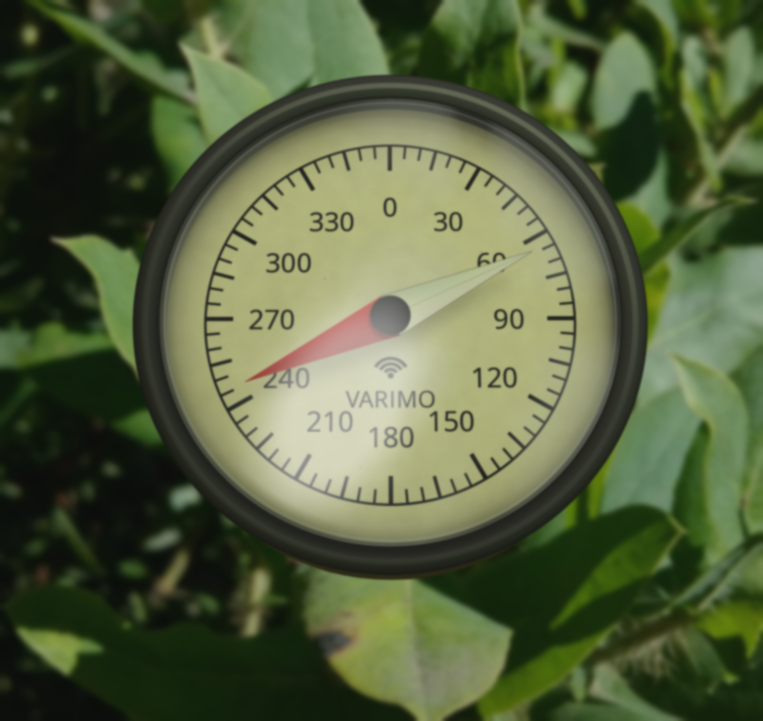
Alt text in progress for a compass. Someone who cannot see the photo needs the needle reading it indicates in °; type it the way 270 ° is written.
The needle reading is 245 °
